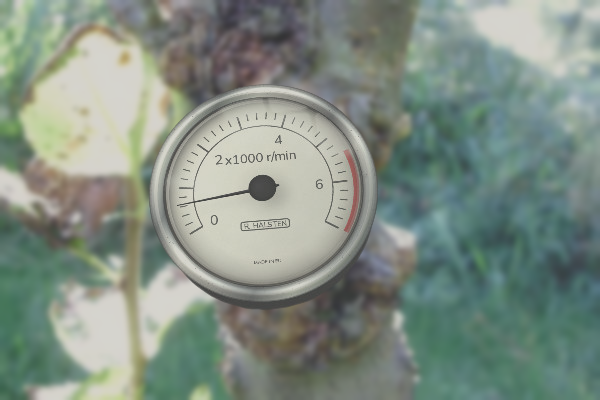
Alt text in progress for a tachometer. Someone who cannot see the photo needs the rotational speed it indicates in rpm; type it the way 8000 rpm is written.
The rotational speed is 600 rpm
